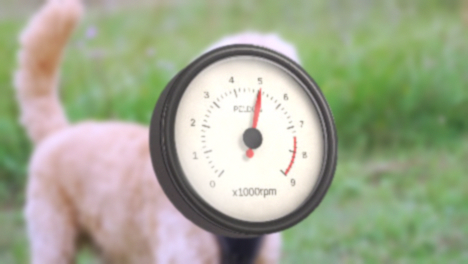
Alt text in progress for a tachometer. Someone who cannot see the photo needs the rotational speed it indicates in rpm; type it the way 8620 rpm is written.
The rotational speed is 5000 rpm
